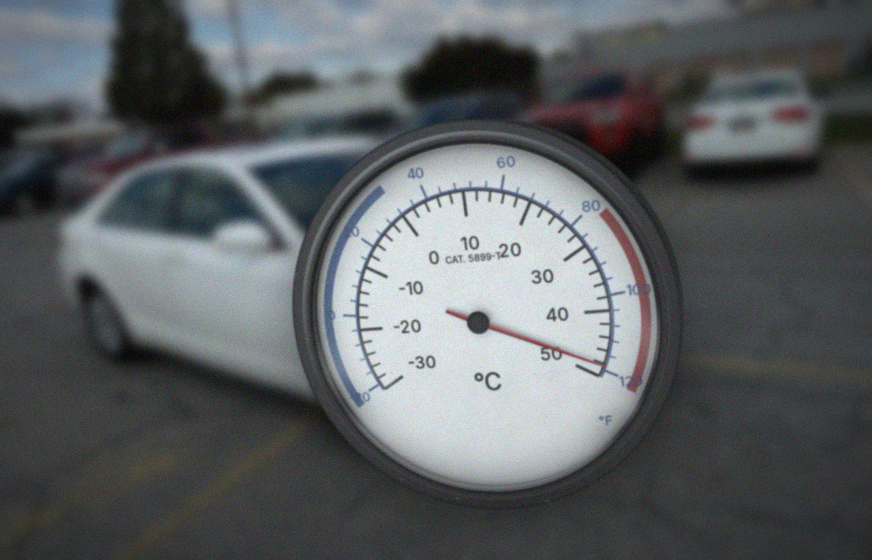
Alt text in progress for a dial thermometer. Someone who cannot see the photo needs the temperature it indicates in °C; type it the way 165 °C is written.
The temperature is 48 °C
